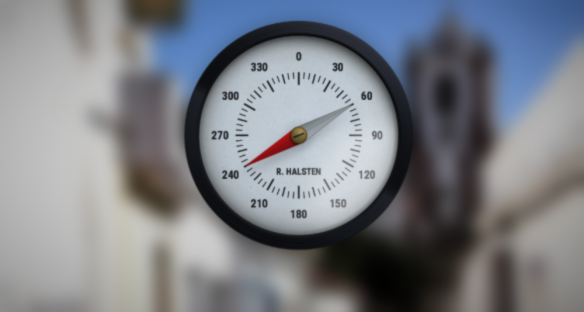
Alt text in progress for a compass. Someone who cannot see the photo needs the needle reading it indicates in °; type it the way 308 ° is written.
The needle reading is 240 °
